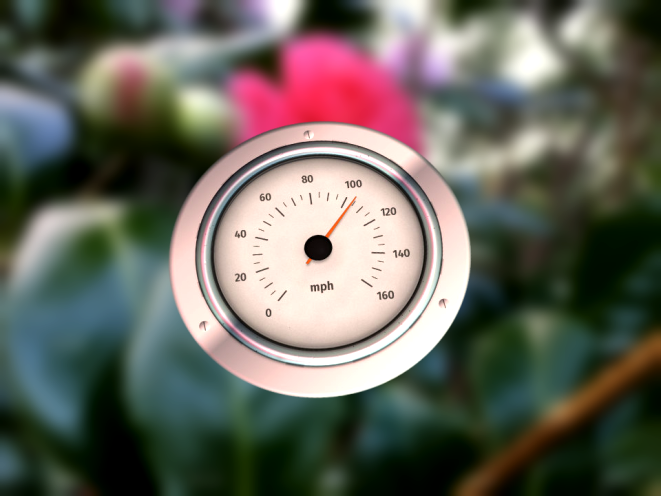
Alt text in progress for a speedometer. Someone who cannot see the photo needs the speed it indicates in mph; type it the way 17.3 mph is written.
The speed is 105 mph
